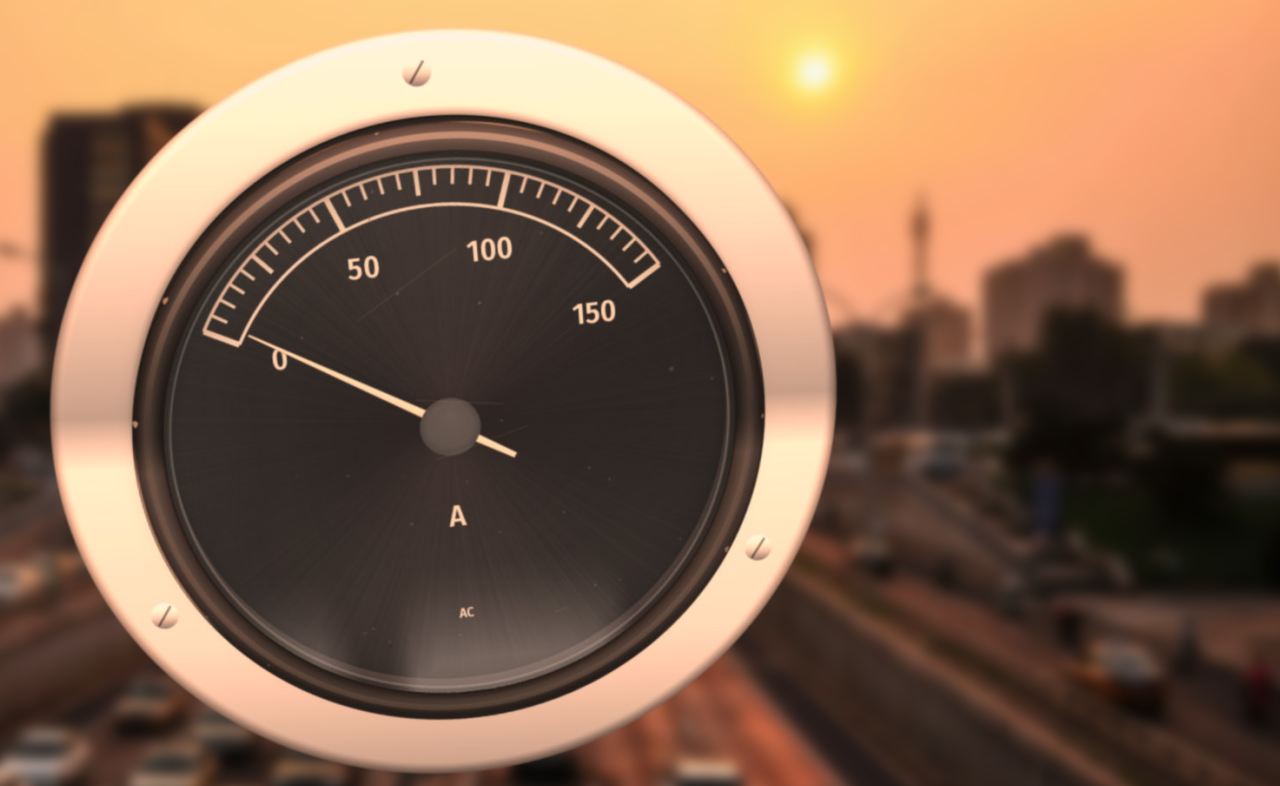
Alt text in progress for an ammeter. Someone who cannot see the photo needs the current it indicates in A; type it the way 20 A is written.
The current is 5 A
